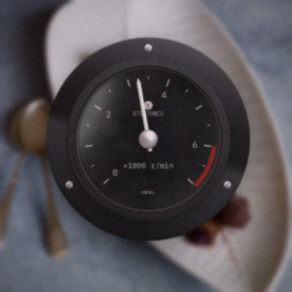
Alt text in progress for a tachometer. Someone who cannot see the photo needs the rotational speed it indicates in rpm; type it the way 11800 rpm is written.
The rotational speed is 3250 rpm
